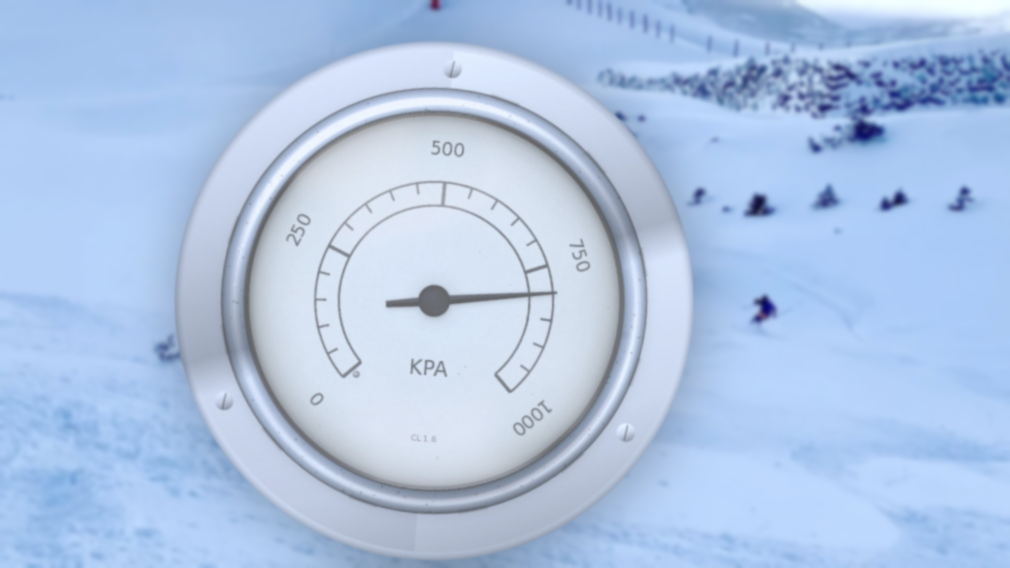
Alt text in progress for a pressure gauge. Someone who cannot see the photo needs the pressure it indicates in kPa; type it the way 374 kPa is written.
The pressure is 800 kPa
